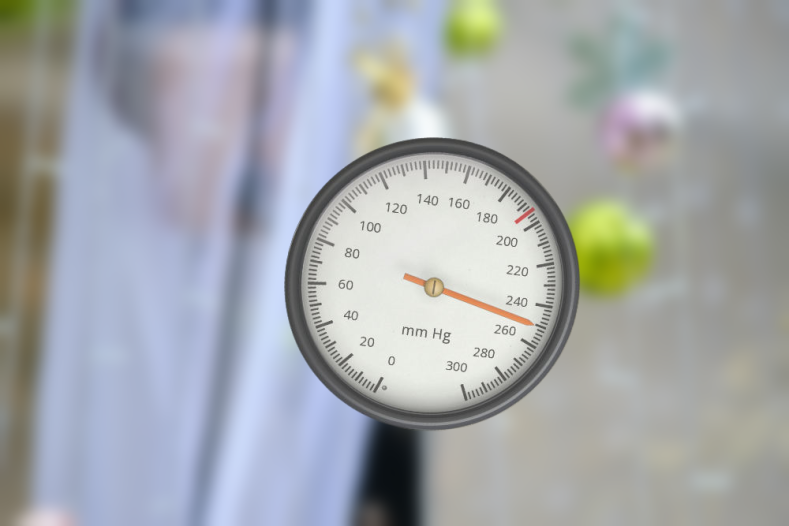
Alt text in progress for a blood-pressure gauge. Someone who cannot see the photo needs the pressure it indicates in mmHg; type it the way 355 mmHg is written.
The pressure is 250 mmHg
